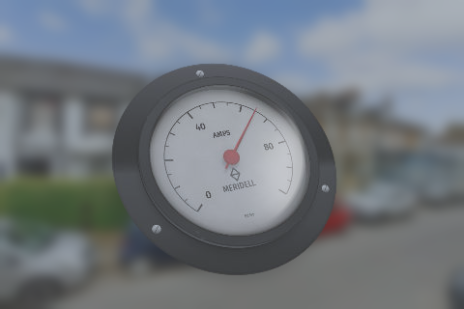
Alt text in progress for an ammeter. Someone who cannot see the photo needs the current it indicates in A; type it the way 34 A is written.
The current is 65 A
